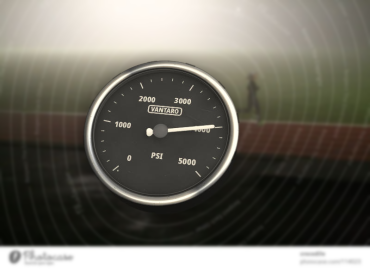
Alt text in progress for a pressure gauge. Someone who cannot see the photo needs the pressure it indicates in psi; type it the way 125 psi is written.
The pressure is 4000 psi
